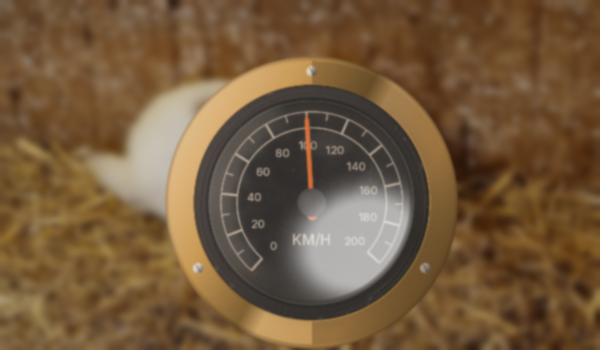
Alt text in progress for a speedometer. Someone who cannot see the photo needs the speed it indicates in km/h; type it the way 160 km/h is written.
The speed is 100 km/h
